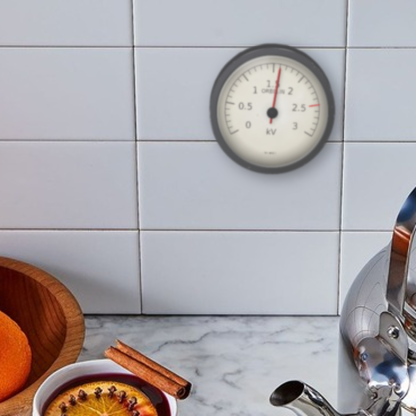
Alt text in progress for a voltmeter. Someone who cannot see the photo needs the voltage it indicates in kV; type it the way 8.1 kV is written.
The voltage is 1.6 kV
